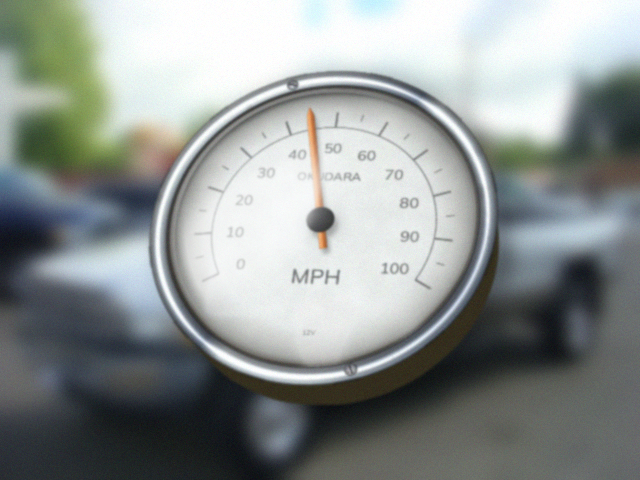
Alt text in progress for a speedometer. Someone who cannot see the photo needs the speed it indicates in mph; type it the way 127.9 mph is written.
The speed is 45 mph
